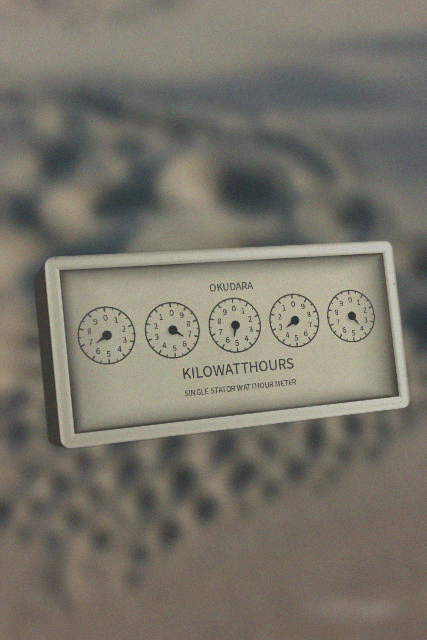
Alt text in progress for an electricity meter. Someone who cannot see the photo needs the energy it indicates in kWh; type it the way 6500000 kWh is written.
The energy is 66534 kWh
